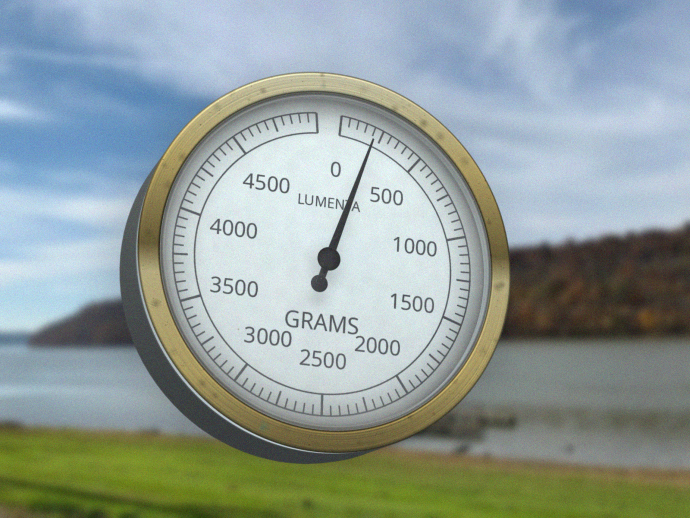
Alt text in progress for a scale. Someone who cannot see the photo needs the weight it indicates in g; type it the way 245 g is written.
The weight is 200 g
